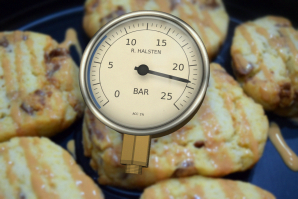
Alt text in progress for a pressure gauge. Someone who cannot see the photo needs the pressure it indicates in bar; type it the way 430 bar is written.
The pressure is 22 bar
